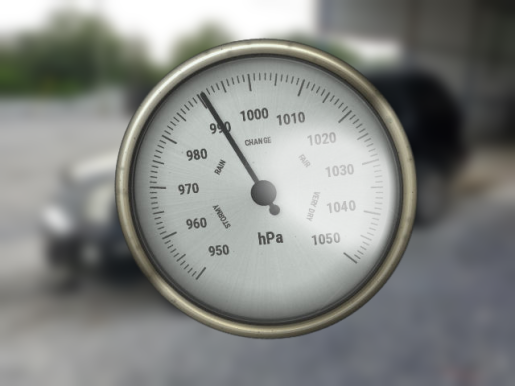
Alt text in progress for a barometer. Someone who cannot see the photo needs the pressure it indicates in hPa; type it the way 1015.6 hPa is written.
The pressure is 991 hPa
